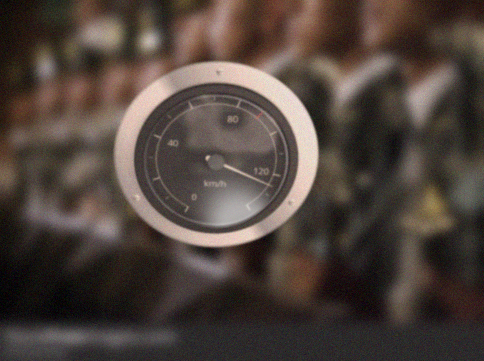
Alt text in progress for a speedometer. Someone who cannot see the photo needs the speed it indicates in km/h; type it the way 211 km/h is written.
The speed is 125 km/h
